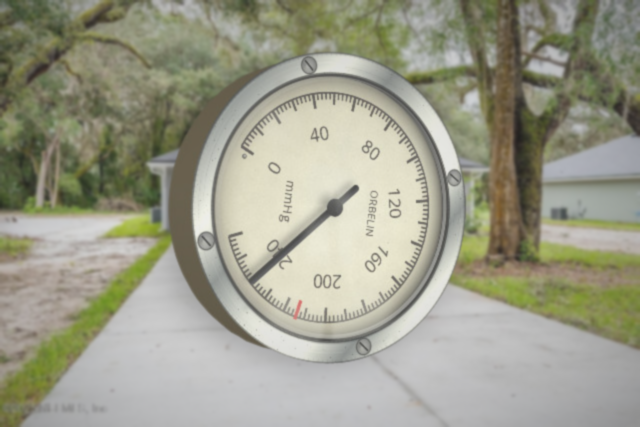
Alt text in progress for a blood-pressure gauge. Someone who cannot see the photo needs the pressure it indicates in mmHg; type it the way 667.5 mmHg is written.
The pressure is 240 mmHg
